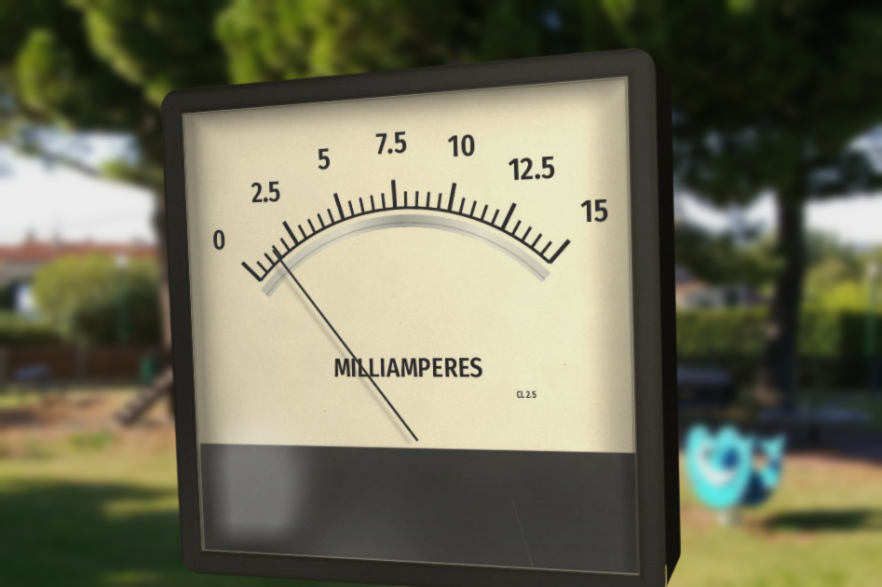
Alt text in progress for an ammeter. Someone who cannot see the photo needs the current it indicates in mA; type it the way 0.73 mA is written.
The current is 1.5 mA
